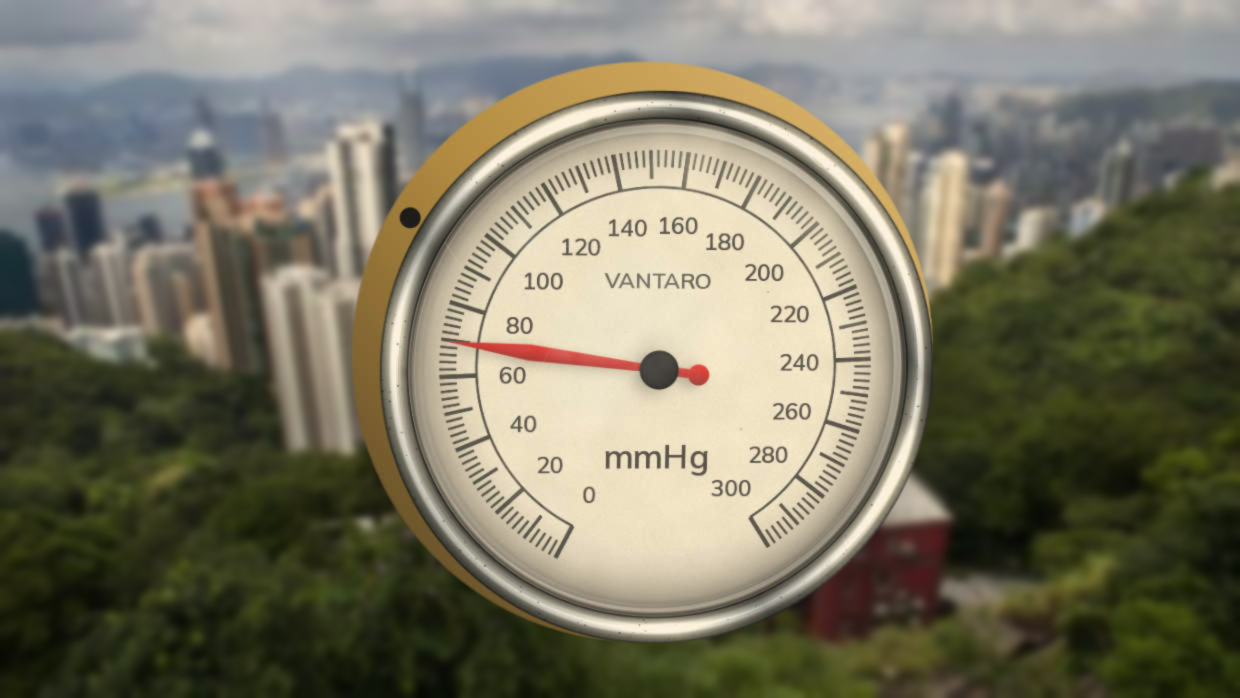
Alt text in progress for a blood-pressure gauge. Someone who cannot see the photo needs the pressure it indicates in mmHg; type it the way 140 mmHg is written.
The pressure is 70 mmHg
